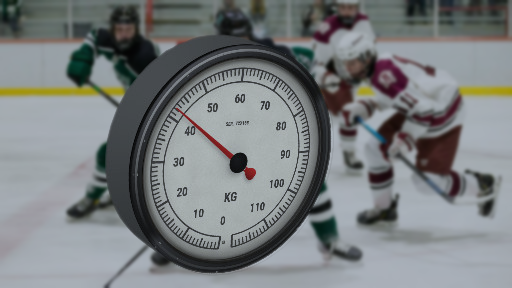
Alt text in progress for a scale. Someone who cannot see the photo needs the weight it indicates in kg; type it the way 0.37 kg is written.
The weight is 42 kg
